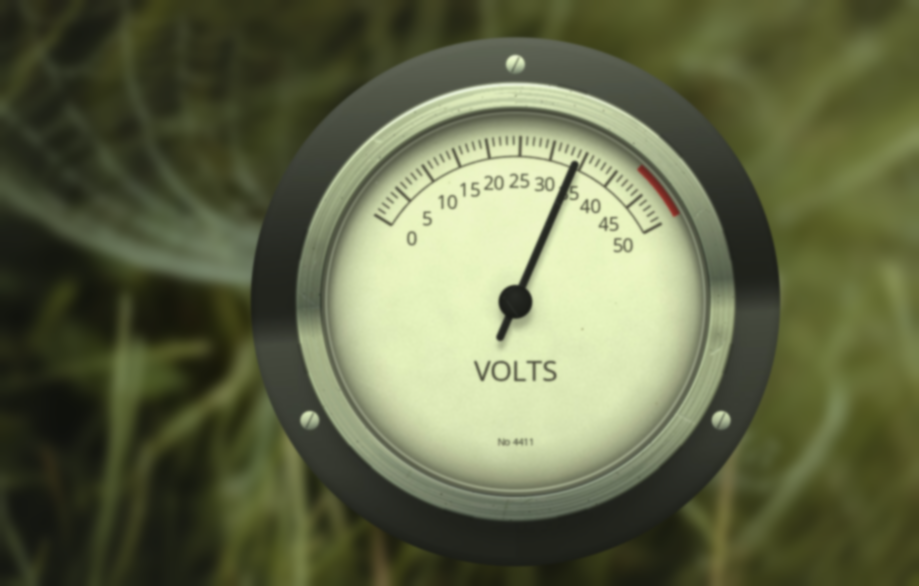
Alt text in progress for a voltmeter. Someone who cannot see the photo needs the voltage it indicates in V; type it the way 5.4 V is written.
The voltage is 34 V
